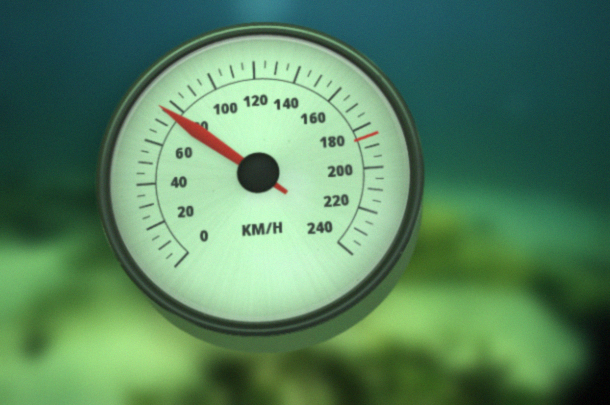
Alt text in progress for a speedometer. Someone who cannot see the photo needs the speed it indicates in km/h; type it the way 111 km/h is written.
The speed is 75 km/h
